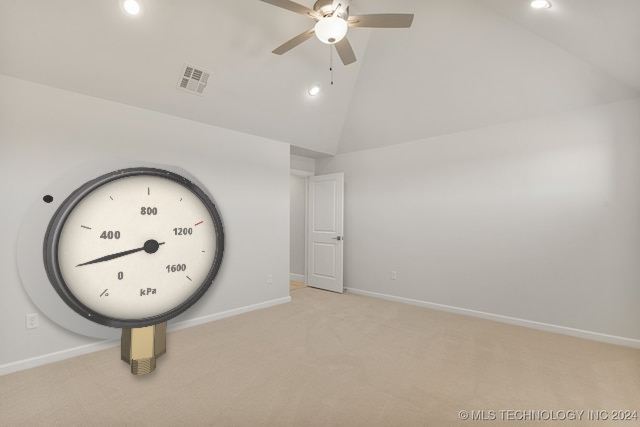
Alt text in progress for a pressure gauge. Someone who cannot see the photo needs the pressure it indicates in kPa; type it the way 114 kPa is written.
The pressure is 200 kPa
